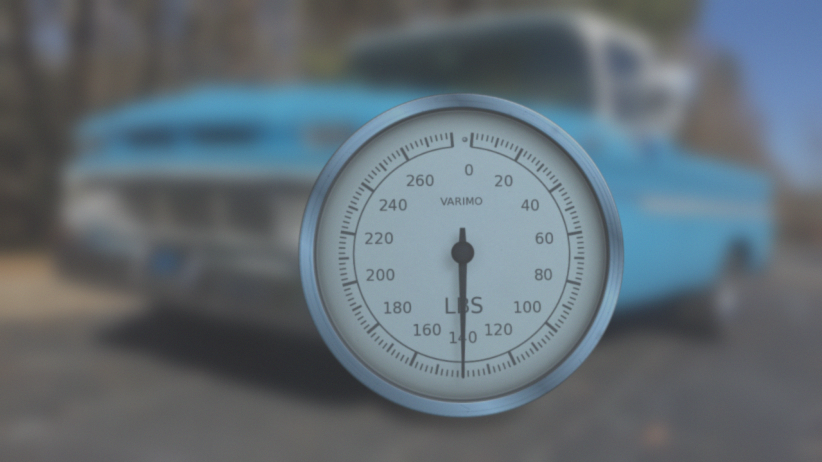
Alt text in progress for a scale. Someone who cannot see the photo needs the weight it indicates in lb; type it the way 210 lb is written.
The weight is 140 lb
